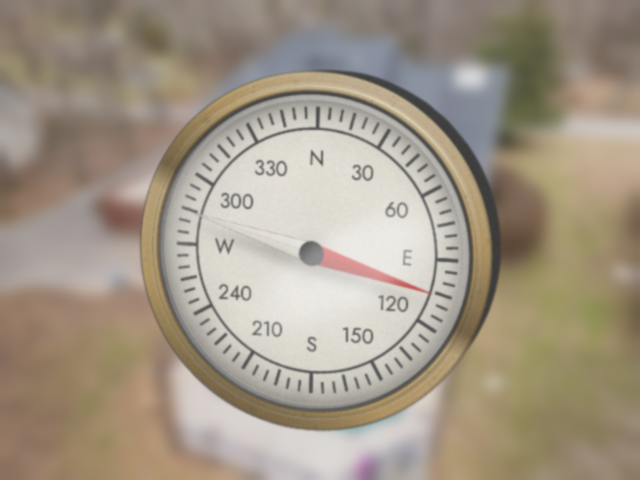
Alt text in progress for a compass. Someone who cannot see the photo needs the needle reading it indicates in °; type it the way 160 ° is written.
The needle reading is 105 °
